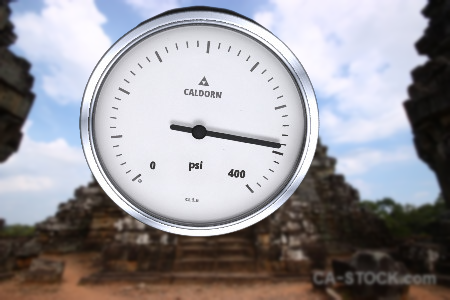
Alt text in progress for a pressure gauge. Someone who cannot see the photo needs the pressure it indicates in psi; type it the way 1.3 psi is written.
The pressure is 340 psi
